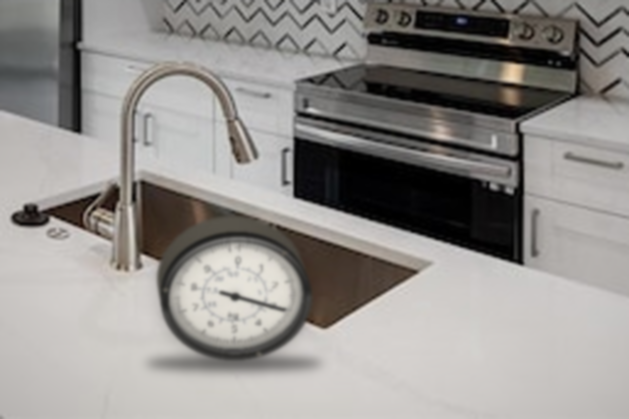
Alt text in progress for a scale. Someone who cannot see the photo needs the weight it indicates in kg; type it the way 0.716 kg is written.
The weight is 3 kg
